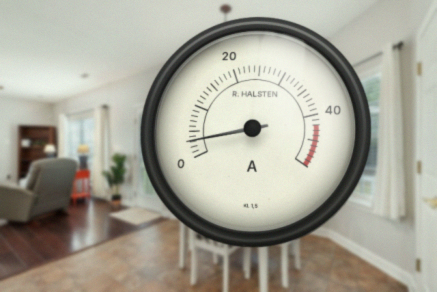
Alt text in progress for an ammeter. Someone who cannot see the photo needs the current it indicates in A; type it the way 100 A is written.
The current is 3 A
